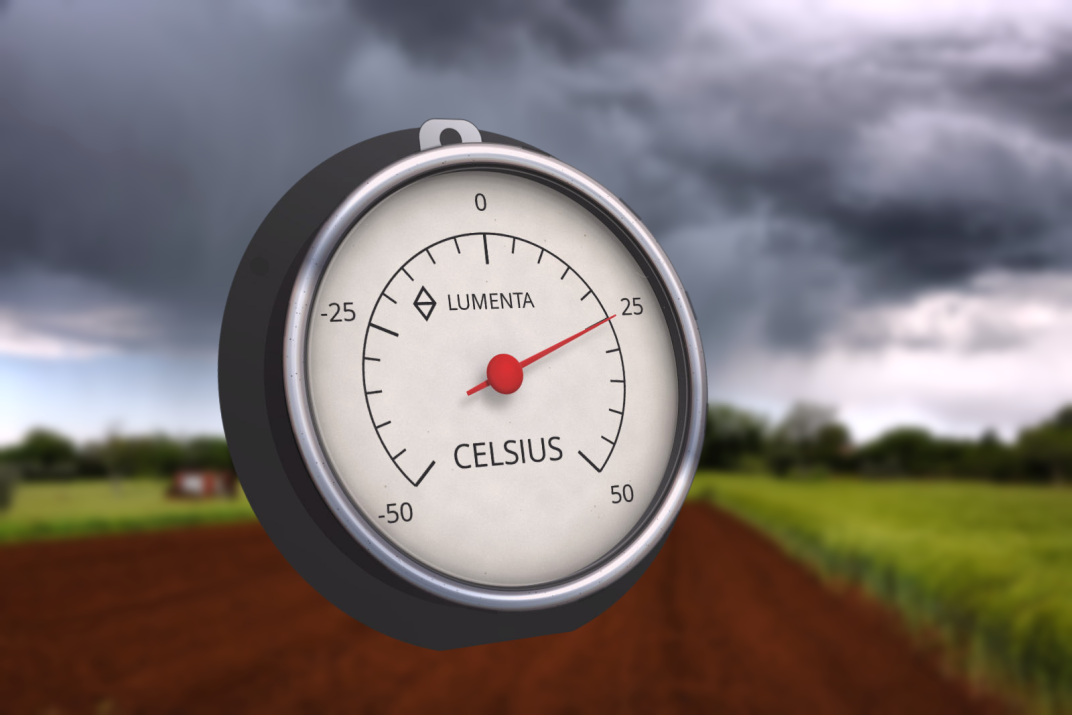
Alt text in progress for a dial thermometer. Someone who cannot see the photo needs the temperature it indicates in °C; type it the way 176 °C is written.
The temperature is 25 °C
